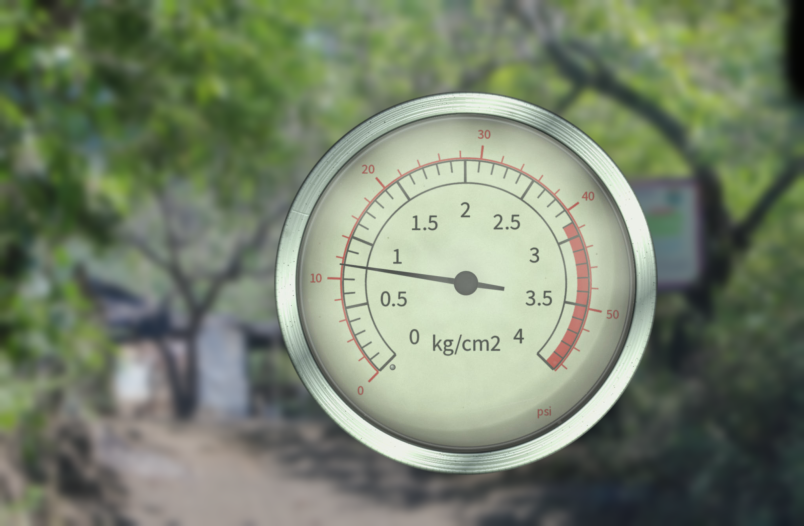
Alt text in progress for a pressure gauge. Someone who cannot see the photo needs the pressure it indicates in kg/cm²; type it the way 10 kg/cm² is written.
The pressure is 0.8 kg/cm²
